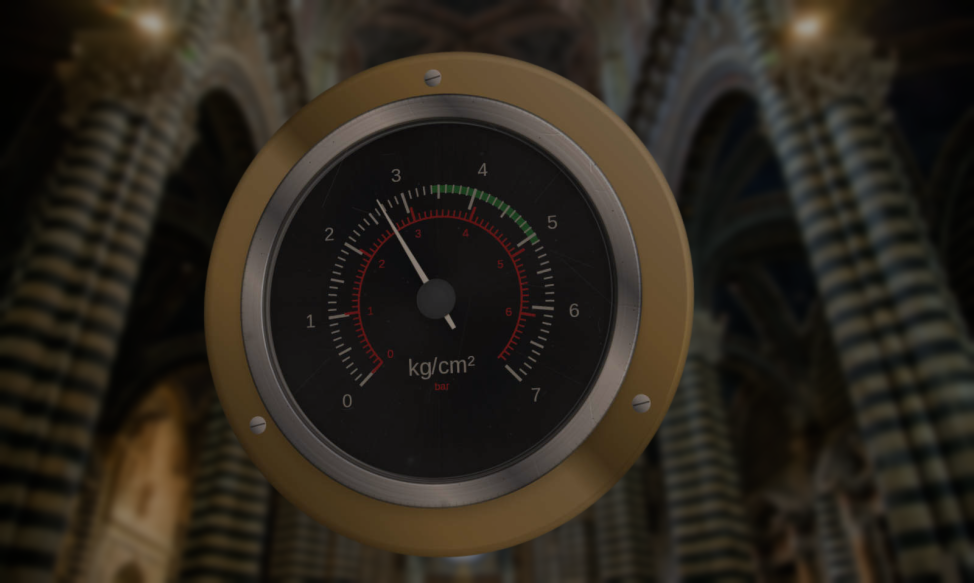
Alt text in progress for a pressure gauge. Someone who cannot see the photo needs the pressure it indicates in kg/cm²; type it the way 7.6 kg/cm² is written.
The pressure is 2.7 kg/cm²
